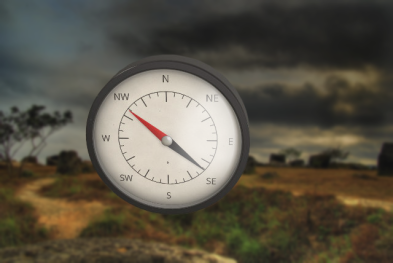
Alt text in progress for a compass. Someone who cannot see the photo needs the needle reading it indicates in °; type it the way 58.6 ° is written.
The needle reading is 310 °
